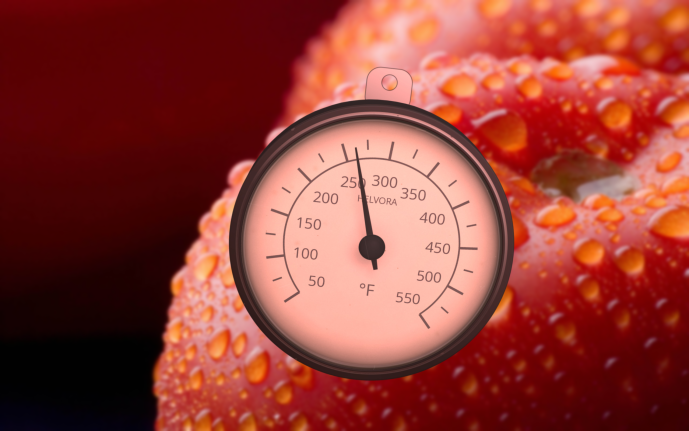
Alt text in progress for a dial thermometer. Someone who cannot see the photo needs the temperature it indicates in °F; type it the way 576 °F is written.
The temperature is 262.5 °F
